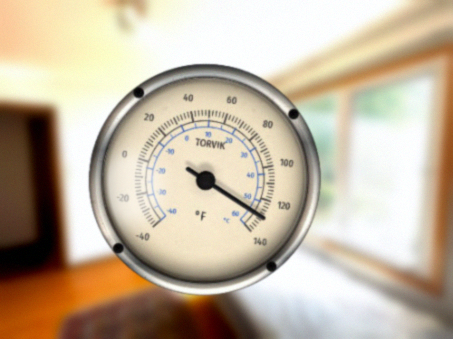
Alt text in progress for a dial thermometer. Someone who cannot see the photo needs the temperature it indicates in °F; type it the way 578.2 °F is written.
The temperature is 130 °F
